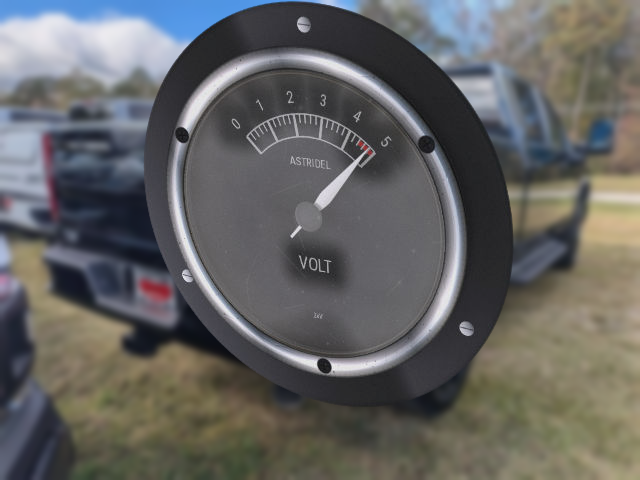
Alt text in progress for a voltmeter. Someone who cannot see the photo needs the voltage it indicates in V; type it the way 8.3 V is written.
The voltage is 4.8 V
